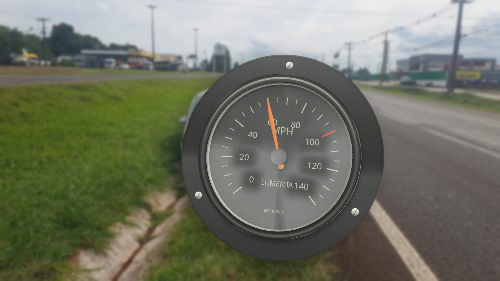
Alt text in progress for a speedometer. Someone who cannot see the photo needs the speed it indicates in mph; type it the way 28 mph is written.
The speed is 60 mph
